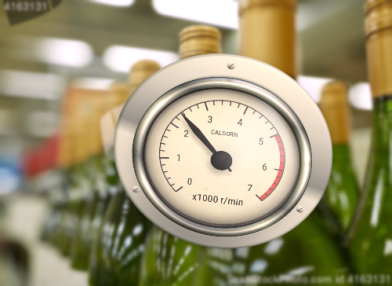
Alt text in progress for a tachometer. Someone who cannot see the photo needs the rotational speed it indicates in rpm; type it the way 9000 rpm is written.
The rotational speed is 2400 rpm
